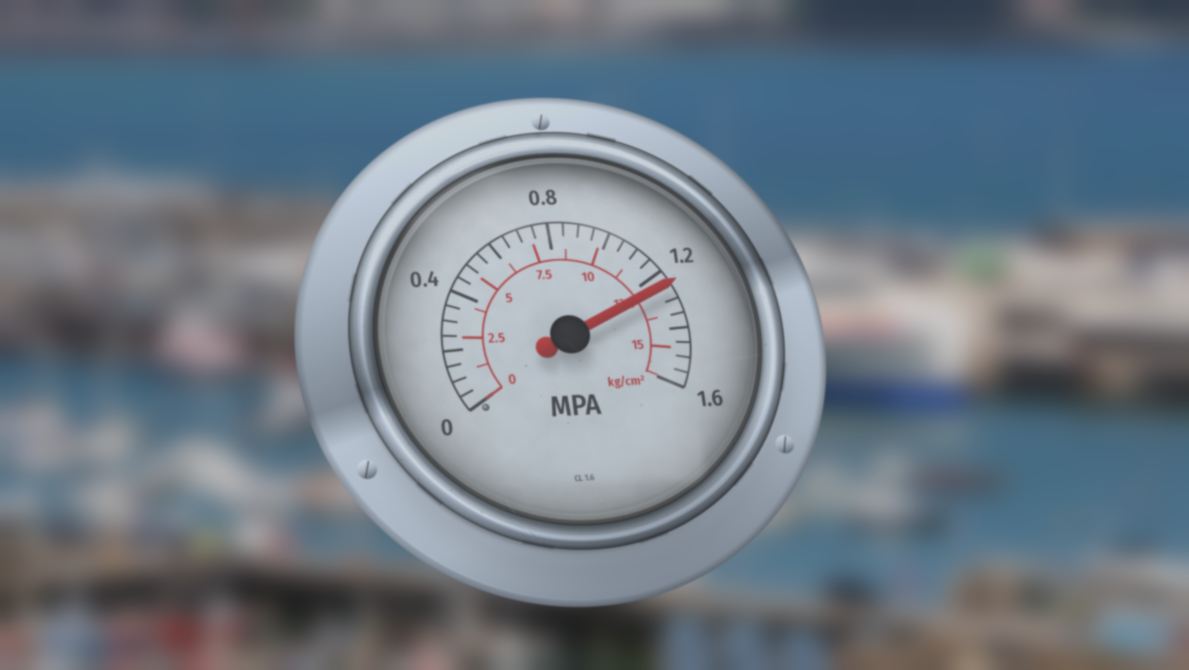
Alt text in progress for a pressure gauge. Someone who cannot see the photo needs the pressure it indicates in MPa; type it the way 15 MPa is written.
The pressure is 1.25 MPa
